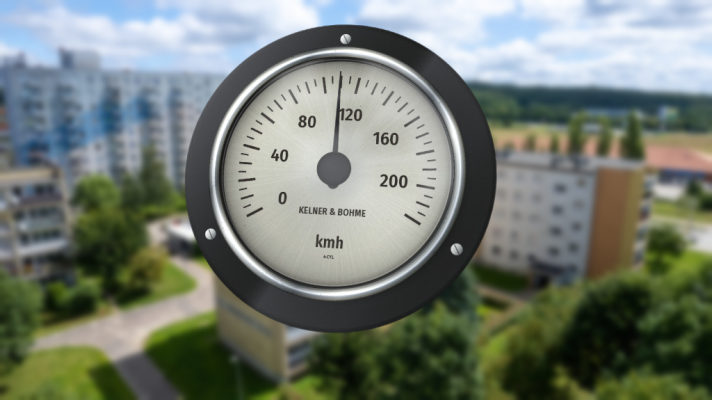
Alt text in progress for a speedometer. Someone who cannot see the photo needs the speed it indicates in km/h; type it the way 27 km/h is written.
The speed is 110 km/h
